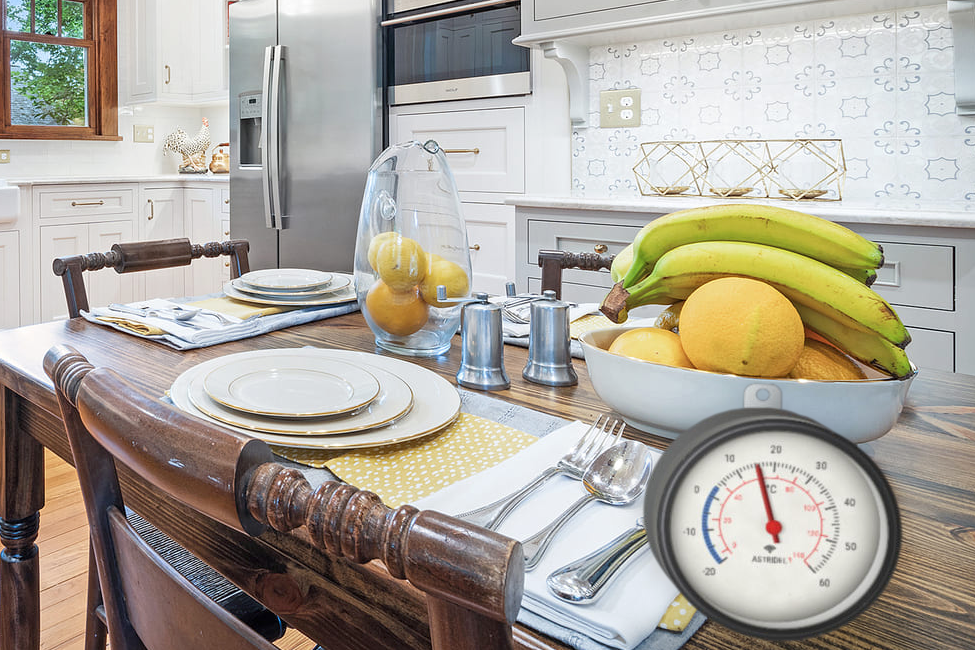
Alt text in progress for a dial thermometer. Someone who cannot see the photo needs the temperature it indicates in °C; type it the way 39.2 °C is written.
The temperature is 15 °C
